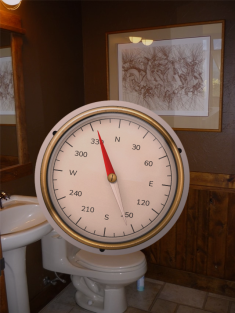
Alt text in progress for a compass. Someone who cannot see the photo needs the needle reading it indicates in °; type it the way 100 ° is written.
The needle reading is 335 °
